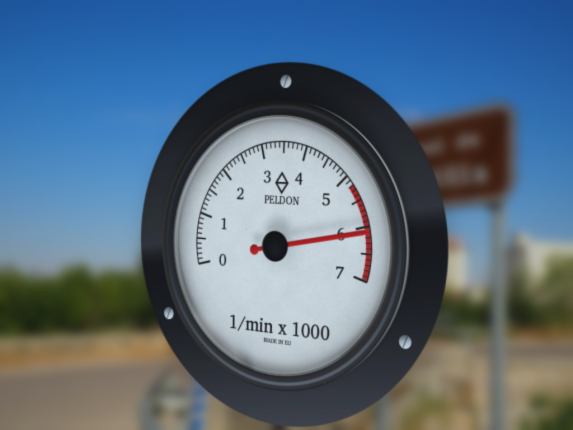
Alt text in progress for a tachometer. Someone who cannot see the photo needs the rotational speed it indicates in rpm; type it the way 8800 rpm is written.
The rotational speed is 6100 rpm
